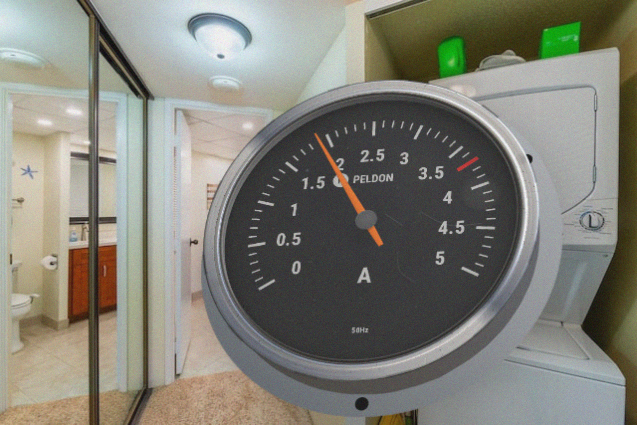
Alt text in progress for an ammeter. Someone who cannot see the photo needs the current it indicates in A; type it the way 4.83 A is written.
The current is 1.9 A
